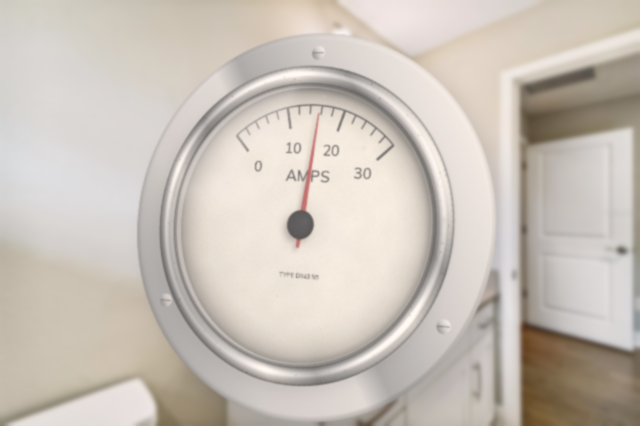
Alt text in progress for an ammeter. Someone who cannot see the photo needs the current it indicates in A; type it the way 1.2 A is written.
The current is 16 A
